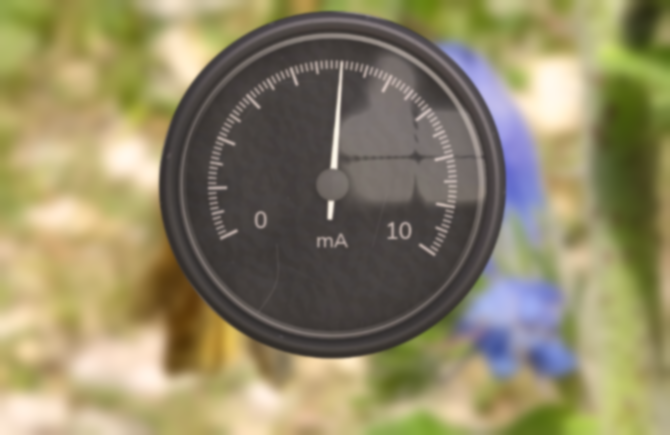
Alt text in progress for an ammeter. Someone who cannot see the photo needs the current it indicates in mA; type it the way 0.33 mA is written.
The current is 5 mA
